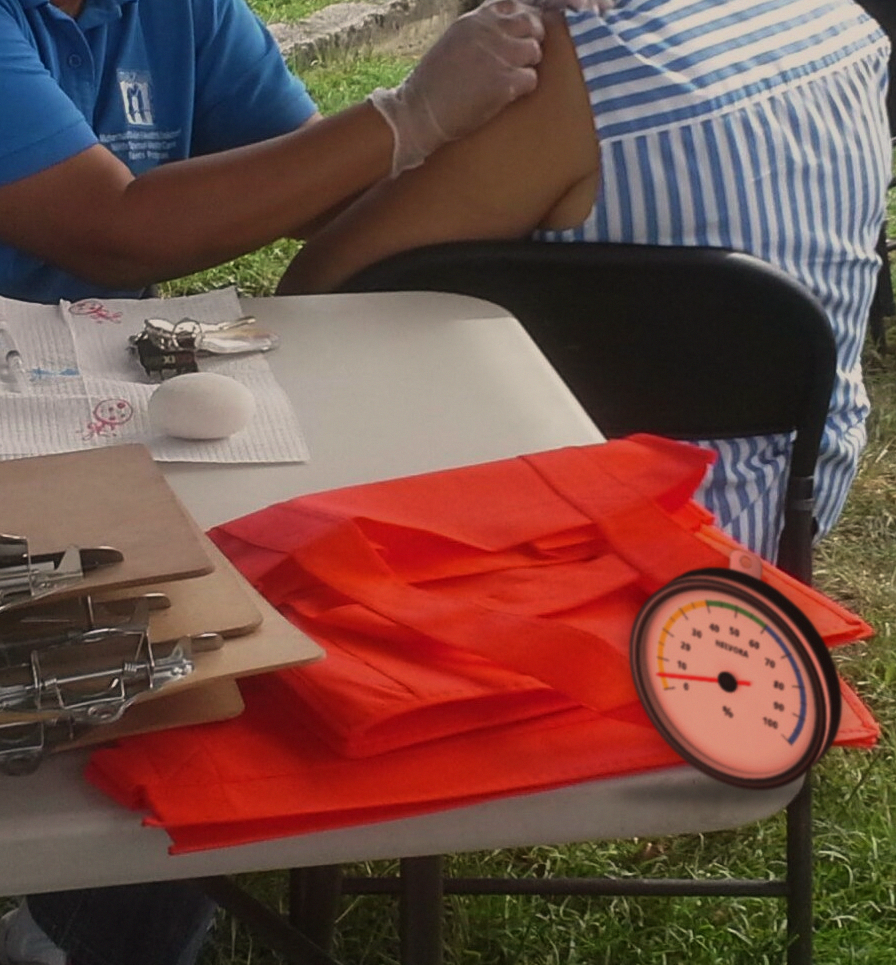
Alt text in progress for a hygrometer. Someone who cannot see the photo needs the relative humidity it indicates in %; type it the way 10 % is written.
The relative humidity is 5 %
